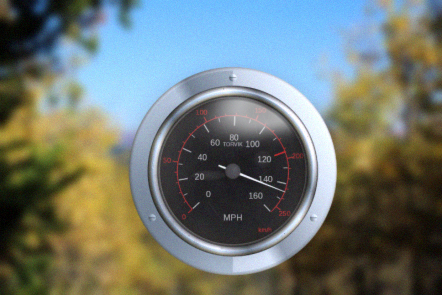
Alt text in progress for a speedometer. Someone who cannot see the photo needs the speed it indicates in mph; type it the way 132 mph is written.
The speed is 145 mph
